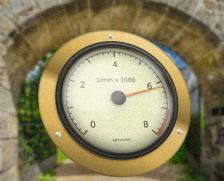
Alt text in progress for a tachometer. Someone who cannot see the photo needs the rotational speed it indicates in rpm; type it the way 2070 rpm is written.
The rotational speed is 6200 rpm
